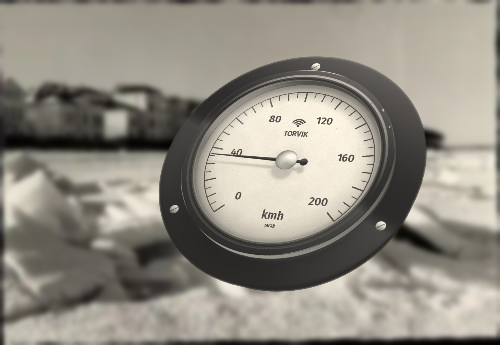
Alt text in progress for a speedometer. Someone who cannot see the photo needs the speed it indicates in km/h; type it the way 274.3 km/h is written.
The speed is 35 km/h
